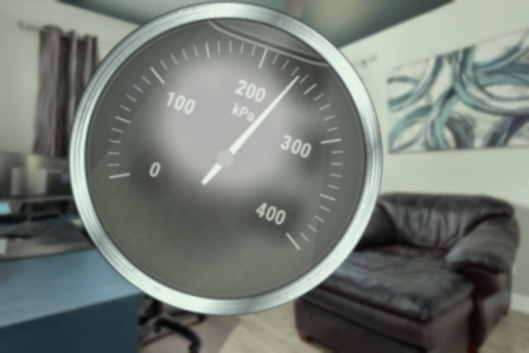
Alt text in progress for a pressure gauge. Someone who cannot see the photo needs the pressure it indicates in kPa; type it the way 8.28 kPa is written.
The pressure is 235 kPa
